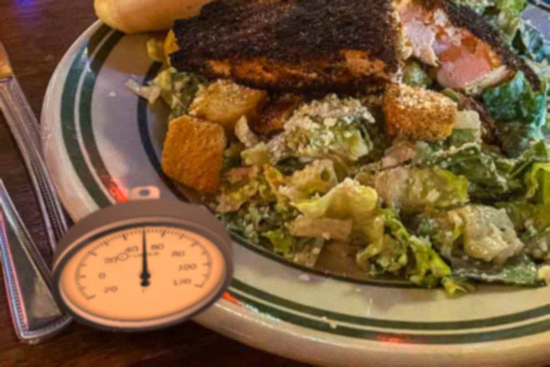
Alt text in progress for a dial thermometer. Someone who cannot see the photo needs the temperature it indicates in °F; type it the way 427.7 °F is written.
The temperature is 50 °F
